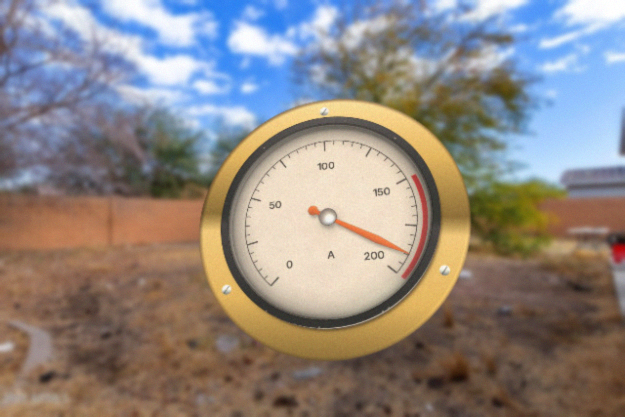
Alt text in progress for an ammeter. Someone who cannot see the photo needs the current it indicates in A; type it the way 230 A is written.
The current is 190 A
